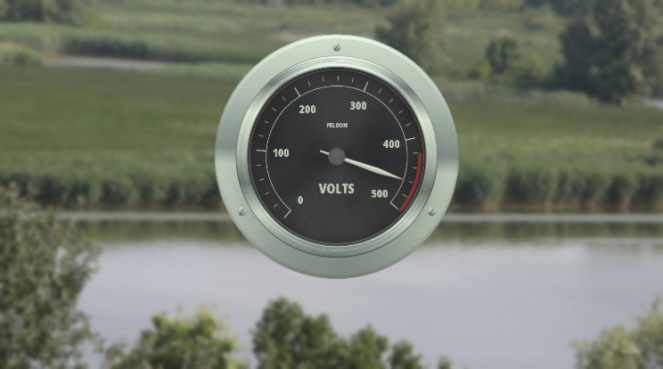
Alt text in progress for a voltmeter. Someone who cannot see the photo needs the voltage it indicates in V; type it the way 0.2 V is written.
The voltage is 460 V
